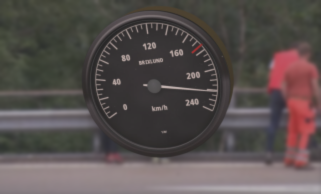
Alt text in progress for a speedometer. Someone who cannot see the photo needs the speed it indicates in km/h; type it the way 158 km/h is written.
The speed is 220 km/h
